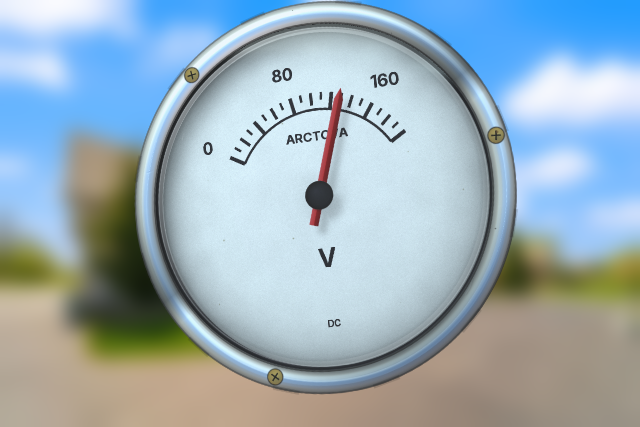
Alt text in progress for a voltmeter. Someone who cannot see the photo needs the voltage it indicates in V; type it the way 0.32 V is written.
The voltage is 130 V
